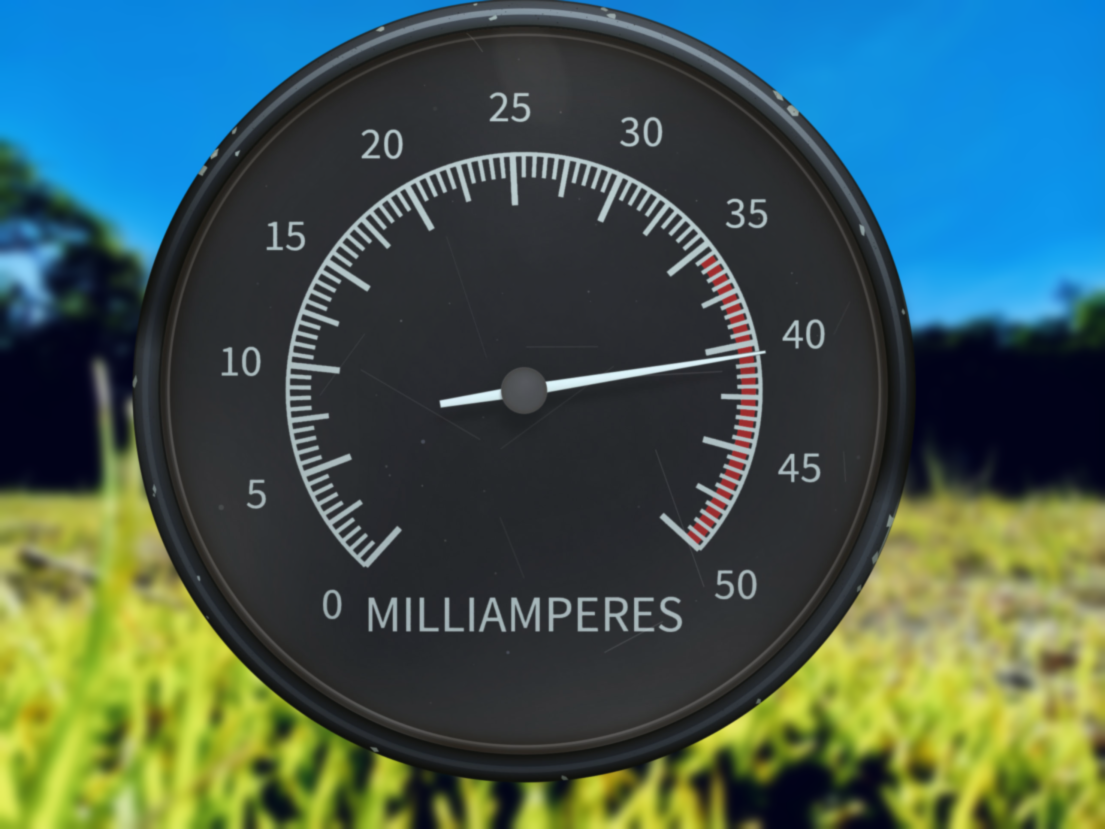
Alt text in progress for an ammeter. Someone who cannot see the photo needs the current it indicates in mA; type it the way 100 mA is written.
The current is 40.5 mA
